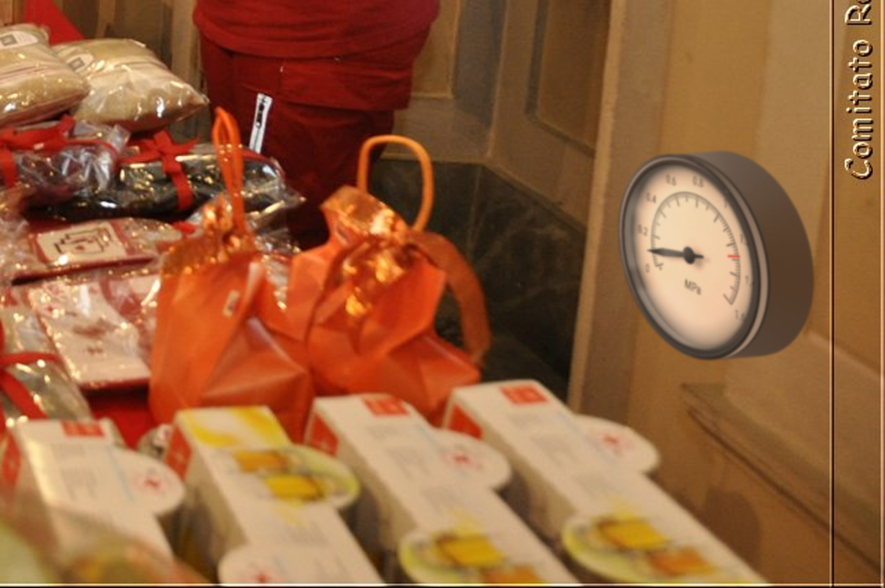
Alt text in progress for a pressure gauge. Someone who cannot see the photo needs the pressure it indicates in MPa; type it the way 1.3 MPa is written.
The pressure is 0.1 MPa
